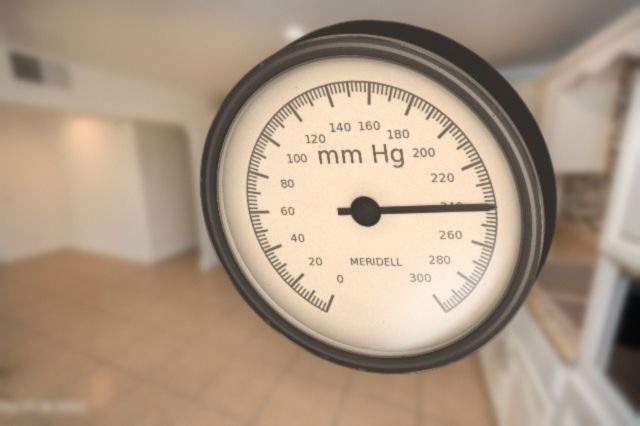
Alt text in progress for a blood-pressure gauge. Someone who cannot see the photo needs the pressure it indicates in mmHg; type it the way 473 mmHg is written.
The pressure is 240 mmHg
